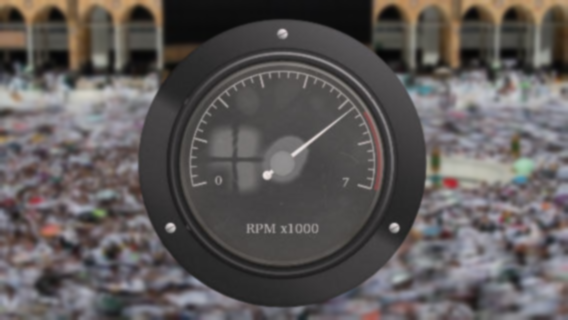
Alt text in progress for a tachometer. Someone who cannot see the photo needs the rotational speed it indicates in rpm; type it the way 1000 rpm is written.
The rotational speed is 5200 rpm
